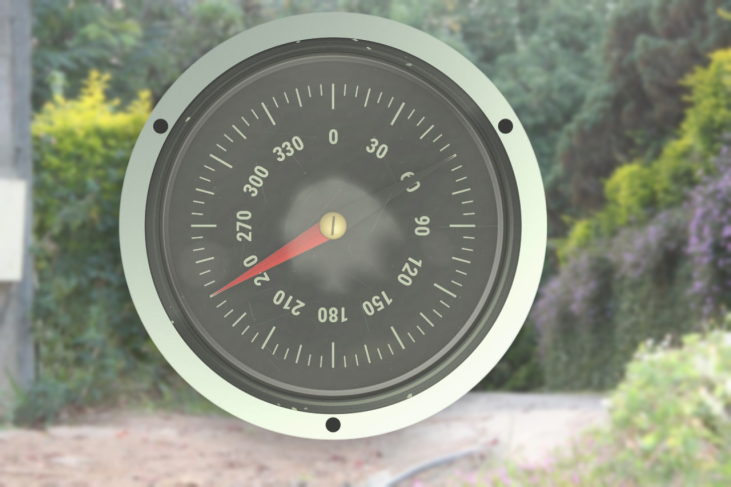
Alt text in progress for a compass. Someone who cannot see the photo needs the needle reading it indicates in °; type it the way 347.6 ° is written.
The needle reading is 240 °
